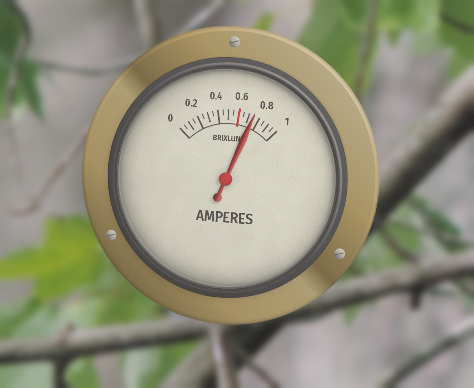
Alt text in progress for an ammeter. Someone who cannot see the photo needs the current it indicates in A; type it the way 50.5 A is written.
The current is 0.75 A
